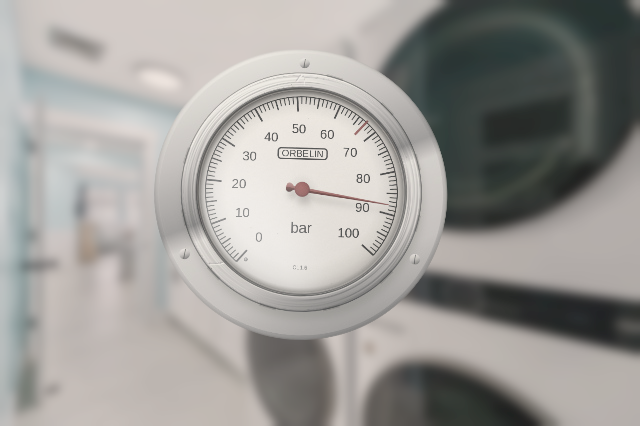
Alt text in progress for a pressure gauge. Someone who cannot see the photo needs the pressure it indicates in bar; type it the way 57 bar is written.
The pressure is 88 bar
